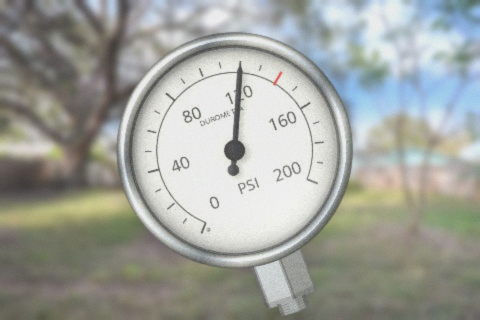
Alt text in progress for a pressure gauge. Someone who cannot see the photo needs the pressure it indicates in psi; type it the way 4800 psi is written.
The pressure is 120 psi
